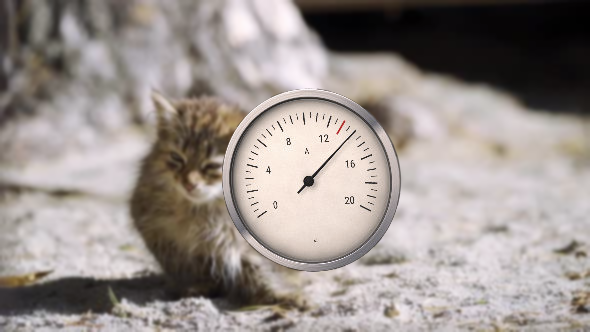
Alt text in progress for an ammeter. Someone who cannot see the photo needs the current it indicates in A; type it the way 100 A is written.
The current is 14 A
